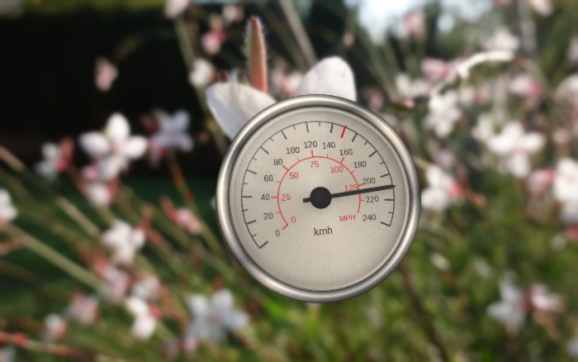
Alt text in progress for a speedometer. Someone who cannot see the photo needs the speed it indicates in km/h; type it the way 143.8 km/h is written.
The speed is 210 km/h
